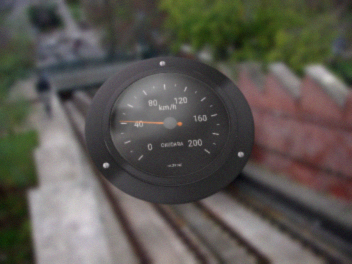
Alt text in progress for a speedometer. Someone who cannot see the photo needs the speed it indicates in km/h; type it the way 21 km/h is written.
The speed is 40 km/h
